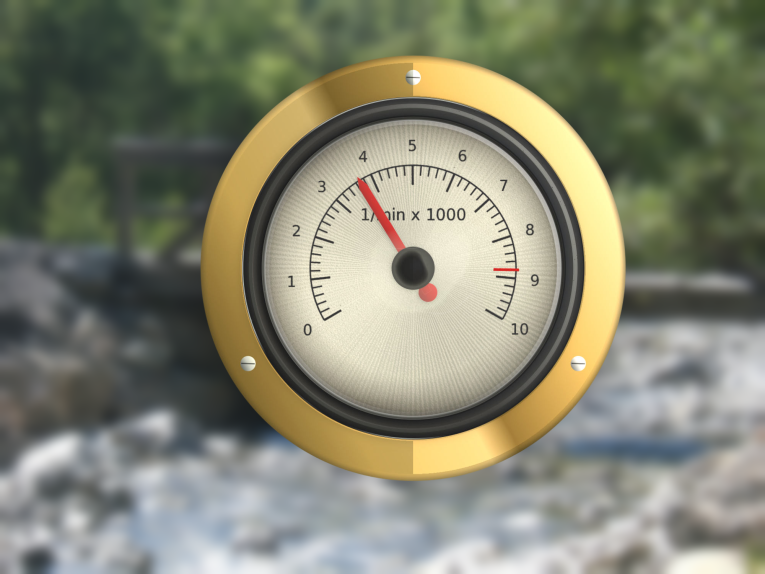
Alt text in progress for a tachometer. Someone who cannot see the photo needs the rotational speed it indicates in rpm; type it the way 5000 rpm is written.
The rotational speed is 3700 rpm
